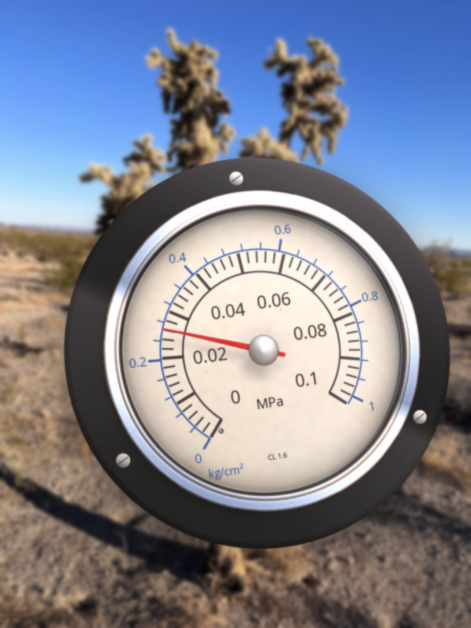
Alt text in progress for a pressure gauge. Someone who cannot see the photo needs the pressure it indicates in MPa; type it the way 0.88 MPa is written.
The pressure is 0.026 MPa
